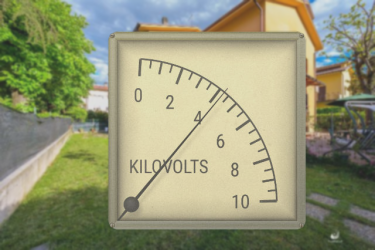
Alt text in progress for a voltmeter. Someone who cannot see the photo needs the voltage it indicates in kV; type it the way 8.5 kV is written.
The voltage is 4.25 kV
